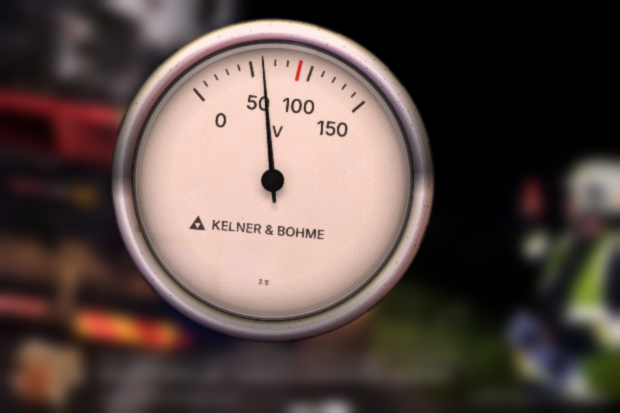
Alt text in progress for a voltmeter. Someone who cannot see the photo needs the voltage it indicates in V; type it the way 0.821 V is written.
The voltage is 60 V
